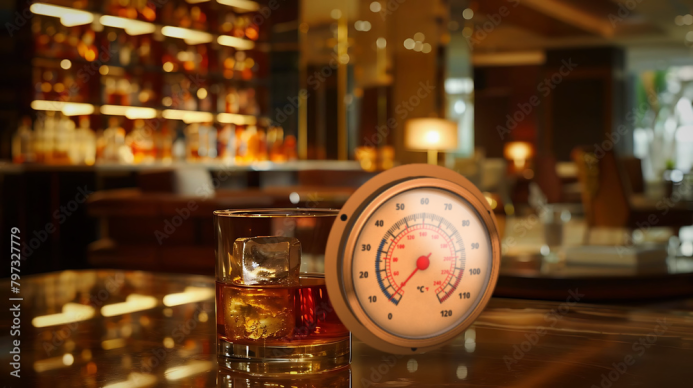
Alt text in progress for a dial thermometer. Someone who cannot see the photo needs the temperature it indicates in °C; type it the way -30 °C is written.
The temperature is 5 °C
